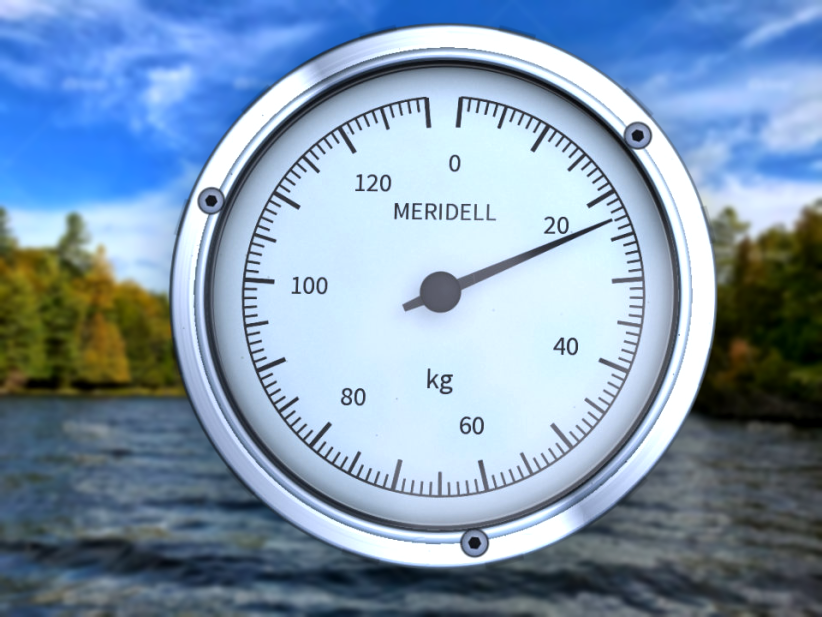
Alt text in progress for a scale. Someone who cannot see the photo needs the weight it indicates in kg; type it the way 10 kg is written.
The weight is 23 kg
